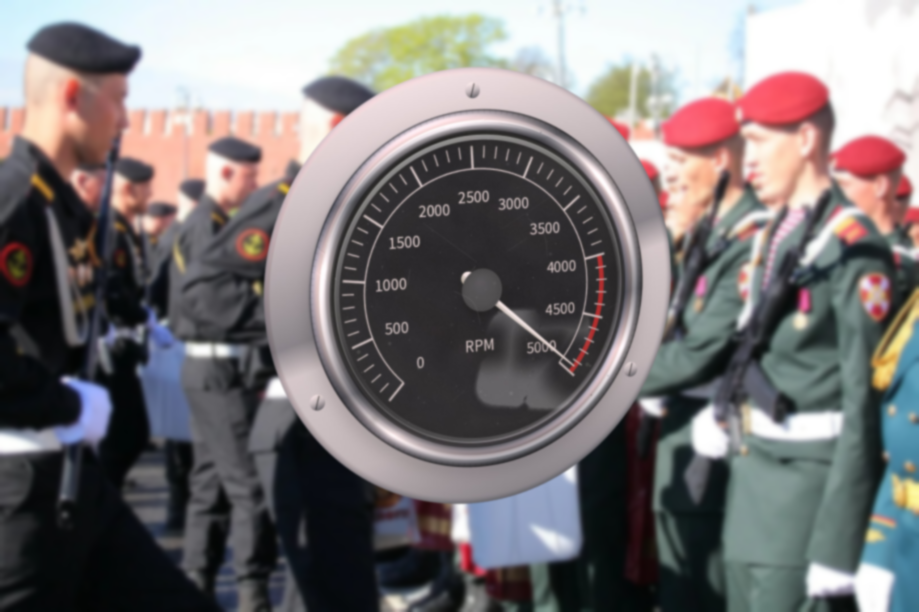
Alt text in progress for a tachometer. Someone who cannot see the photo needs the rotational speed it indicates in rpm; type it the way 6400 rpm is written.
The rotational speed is 4950 rpm
